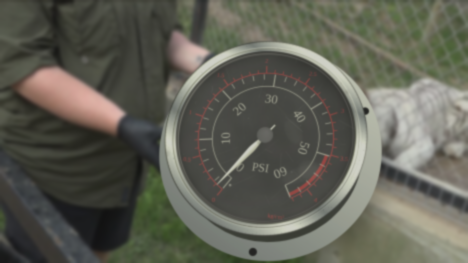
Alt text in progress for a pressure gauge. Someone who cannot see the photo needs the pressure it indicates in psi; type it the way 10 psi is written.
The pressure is 1 psi
